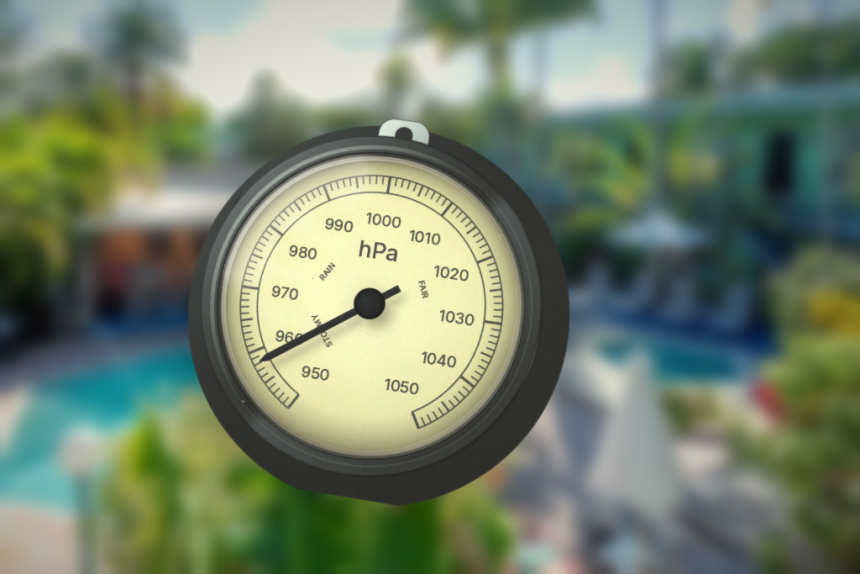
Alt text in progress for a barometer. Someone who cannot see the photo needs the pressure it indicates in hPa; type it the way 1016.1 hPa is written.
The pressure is 958 hPa
